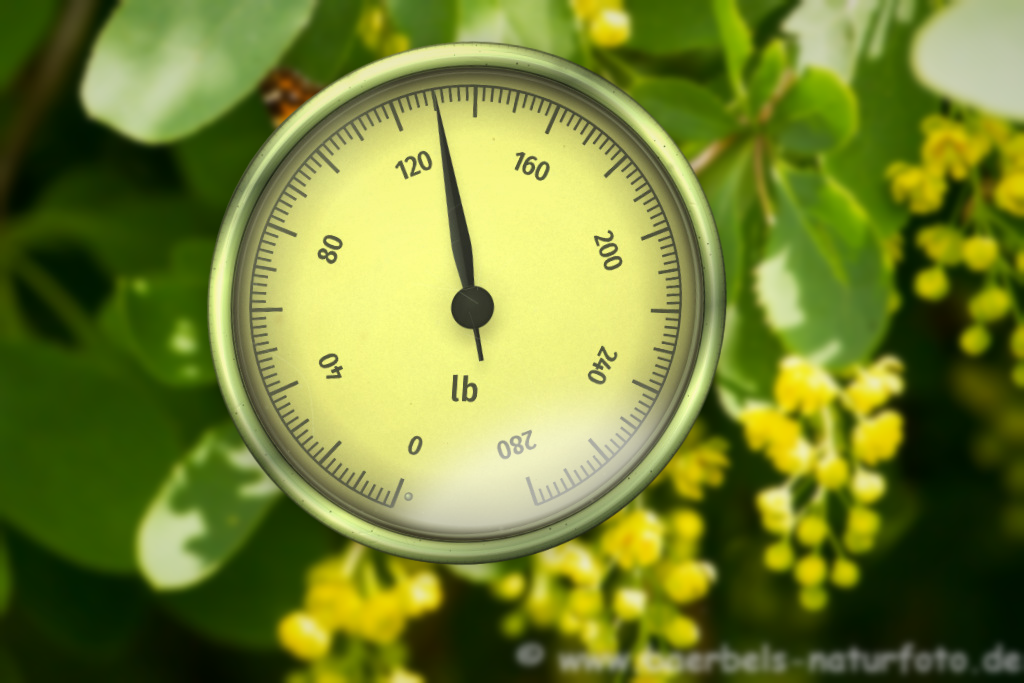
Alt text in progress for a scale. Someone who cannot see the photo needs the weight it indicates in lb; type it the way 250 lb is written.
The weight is 130 lb
